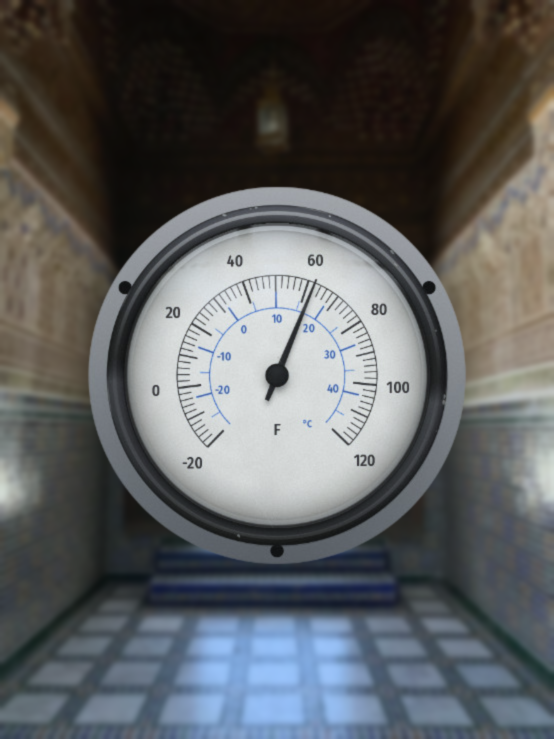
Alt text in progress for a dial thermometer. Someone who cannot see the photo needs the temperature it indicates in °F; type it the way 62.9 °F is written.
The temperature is 62 °F
